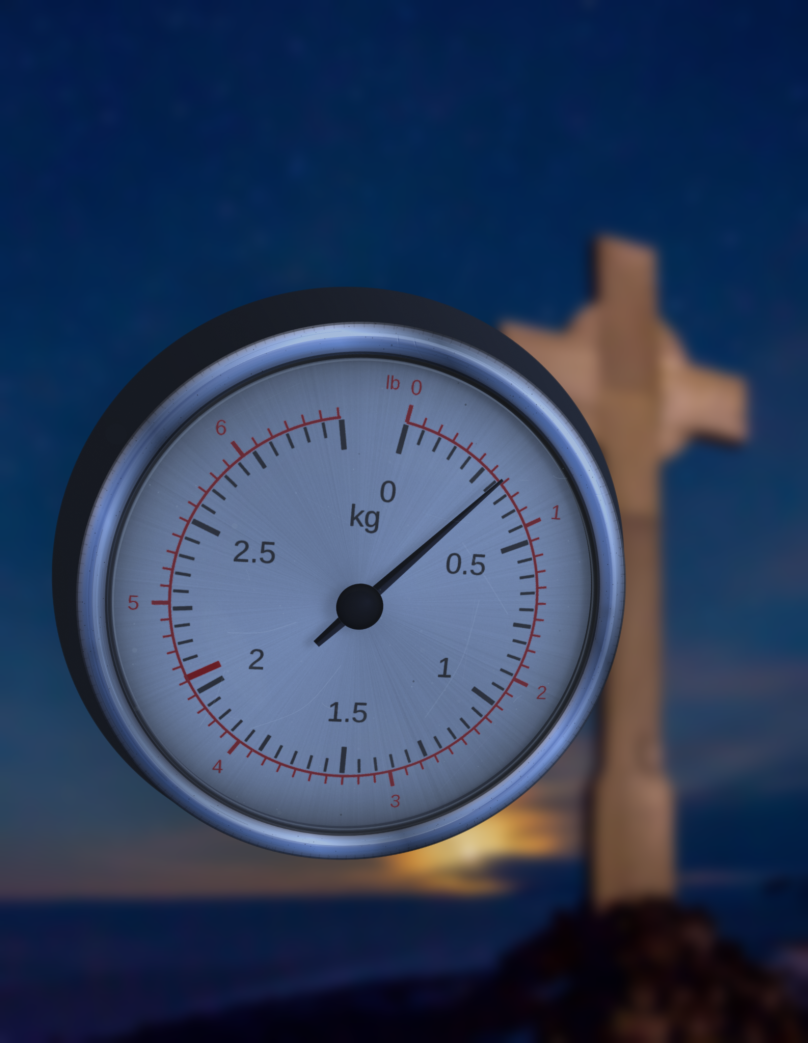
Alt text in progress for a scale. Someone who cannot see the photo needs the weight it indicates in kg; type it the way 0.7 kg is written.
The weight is 0.3 kg
